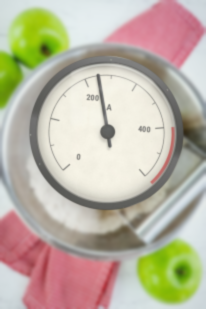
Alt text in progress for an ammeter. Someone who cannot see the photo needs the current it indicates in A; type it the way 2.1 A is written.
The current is 225 A
